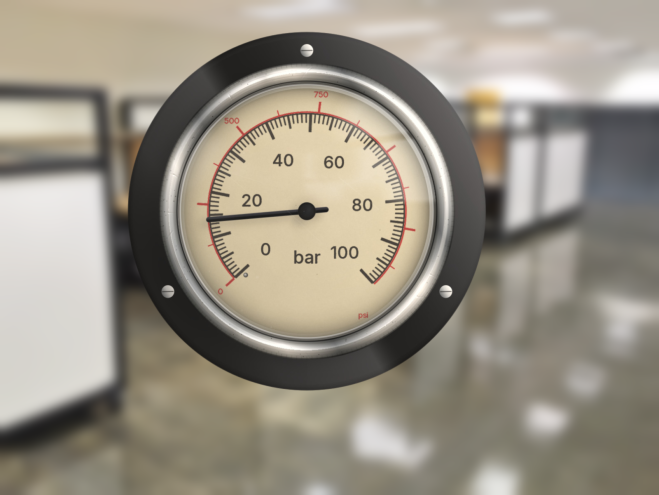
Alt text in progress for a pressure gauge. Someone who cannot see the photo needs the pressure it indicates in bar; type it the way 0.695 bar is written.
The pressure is 14 bar
